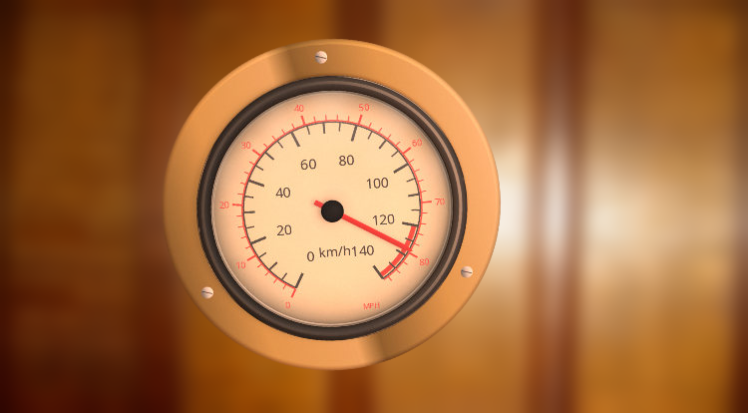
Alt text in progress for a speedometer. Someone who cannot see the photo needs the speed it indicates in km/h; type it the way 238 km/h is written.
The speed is 127.5 km/h
